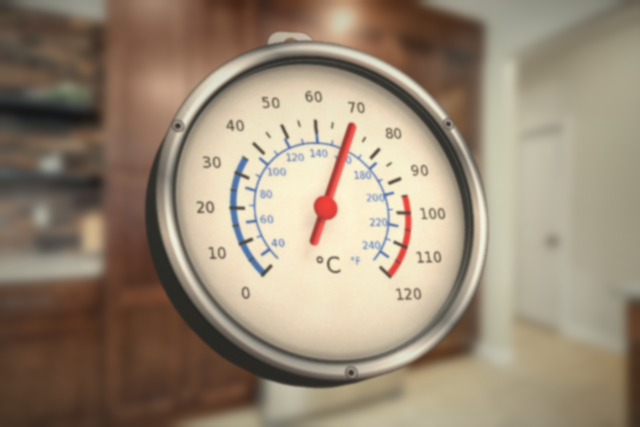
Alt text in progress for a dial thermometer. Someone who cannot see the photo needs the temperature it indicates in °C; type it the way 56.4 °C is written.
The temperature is 70 °C
